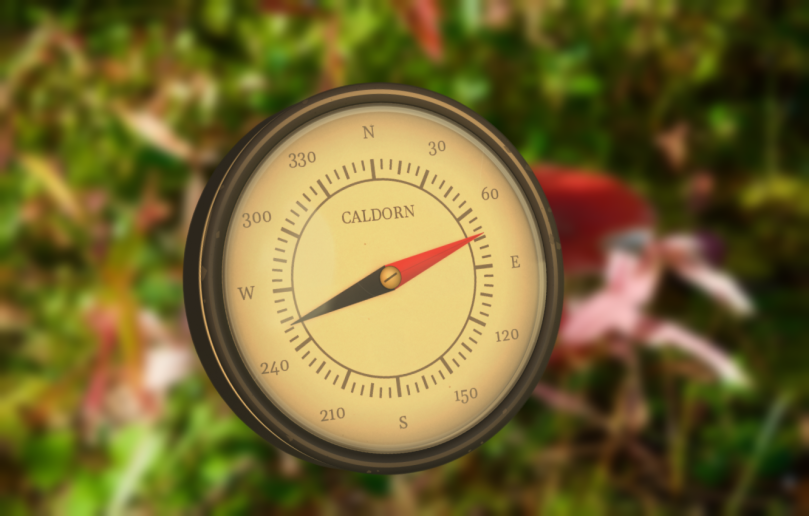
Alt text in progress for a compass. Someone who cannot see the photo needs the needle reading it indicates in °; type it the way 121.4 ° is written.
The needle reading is 72.5 °
